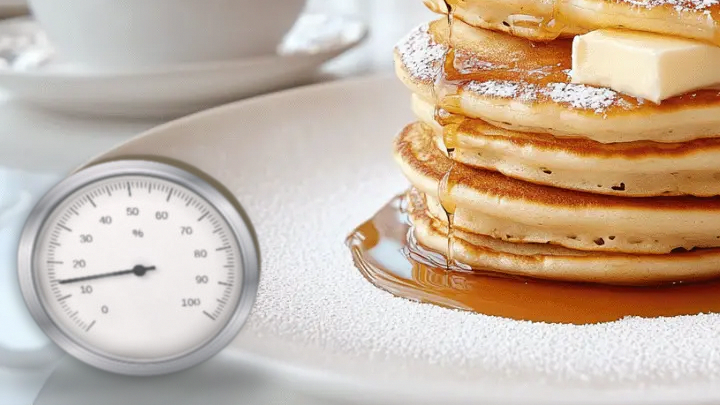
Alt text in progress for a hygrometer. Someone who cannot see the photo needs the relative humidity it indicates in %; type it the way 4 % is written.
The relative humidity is 15 %
